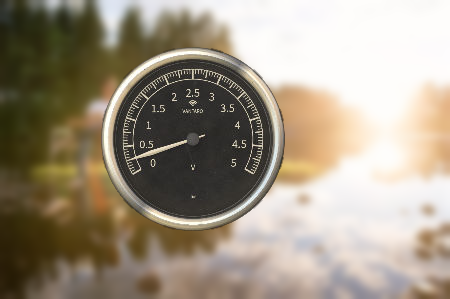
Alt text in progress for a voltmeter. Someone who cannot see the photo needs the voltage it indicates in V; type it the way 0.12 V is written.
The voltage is 0.25 V
